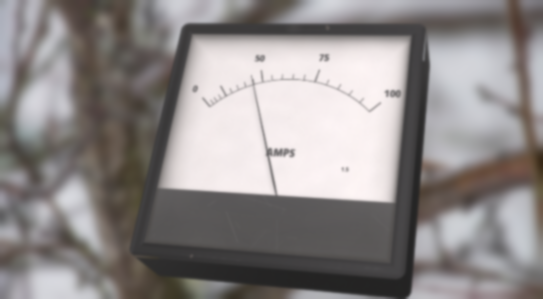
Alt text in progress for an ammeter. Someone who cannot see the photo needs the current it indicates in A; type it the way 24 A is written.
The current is 45 A
